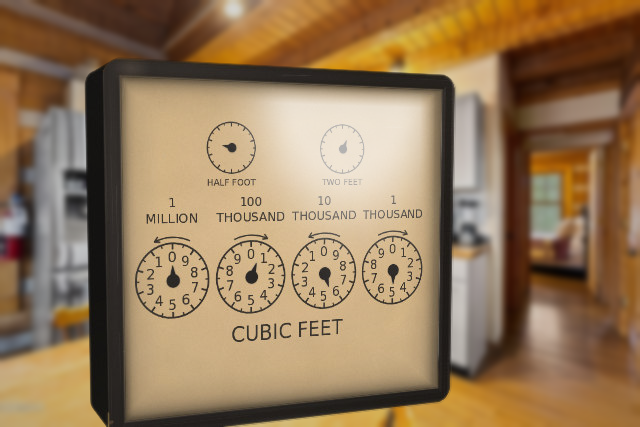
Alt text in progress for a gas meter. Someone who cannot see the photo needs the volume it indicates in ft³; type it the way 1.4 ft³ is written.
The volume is 5500 ft³
